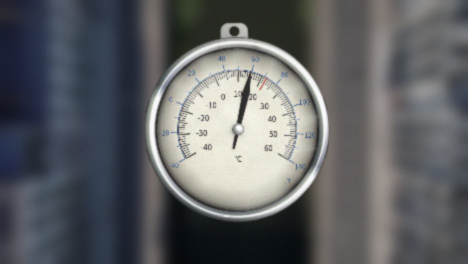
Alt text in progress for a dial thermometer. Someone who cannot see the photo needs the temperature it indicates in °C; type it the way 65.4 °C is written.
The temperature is 15 °C
